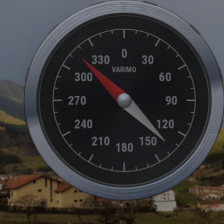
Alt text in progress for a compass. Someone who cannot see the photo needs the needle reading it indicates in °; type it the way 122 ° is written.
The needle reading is 315 °
